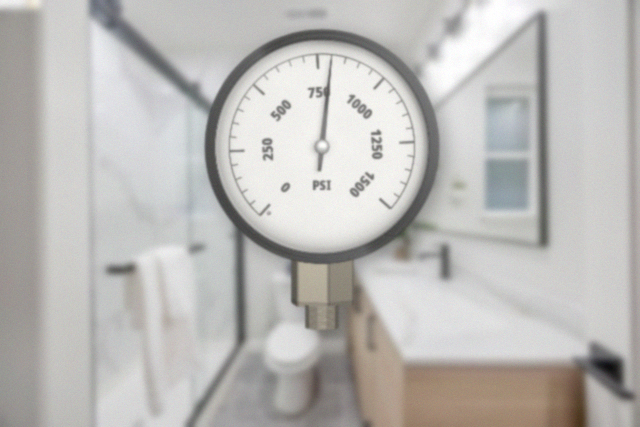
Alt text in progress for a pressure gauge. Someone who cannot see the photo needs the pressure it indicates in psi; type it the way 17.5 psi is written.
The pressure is 800 psi
